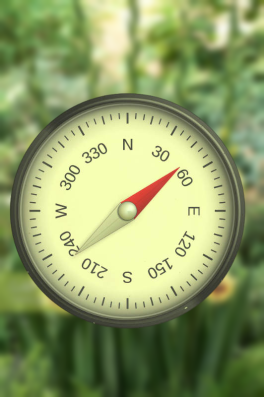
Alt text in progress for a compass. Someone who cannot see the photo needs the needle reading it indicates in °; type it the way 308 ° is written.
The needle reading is 50 °
